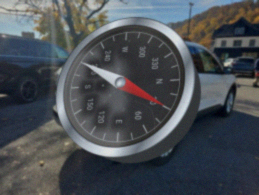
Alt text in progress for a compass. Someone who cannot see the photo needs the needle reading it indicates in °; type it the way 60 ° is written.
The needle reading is 30 °
